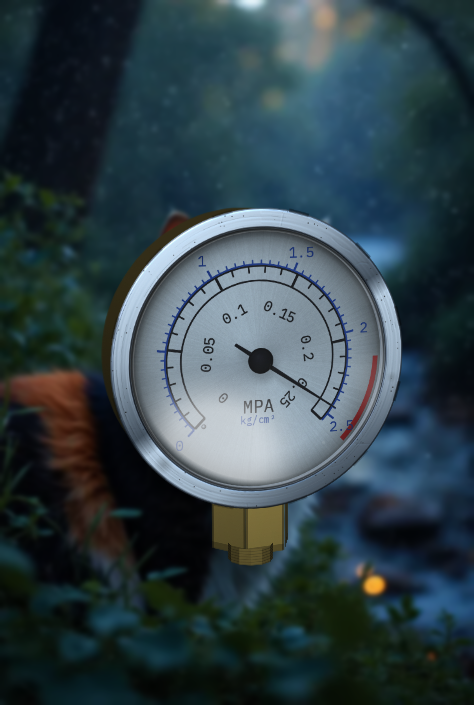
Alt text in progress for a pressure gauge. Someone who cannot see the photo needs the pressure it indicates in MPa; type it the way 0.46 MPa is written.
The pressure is 0.24 MPa
